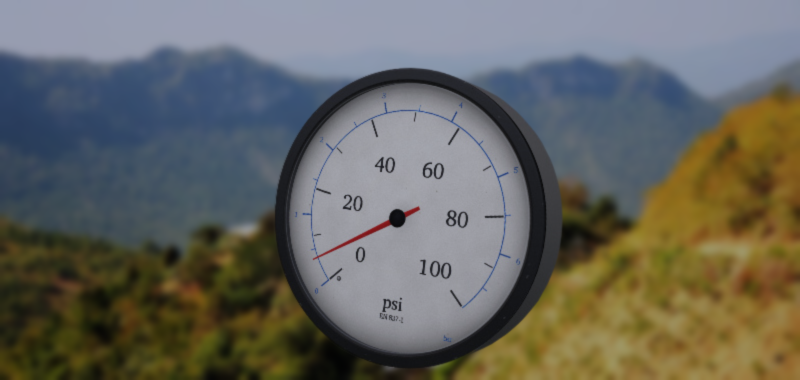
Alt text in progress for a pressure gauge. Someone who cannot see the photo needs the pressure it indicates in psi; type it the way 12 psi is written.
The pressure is 5 psi
